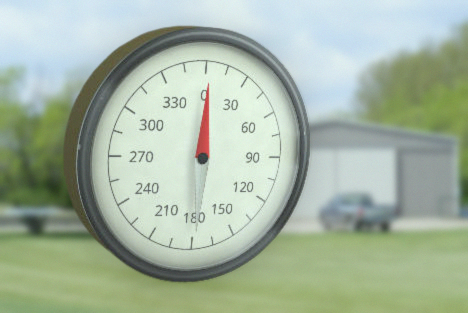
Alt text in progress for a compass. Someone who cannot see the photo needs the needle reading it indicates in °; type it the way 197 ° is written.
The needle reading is 0 °
